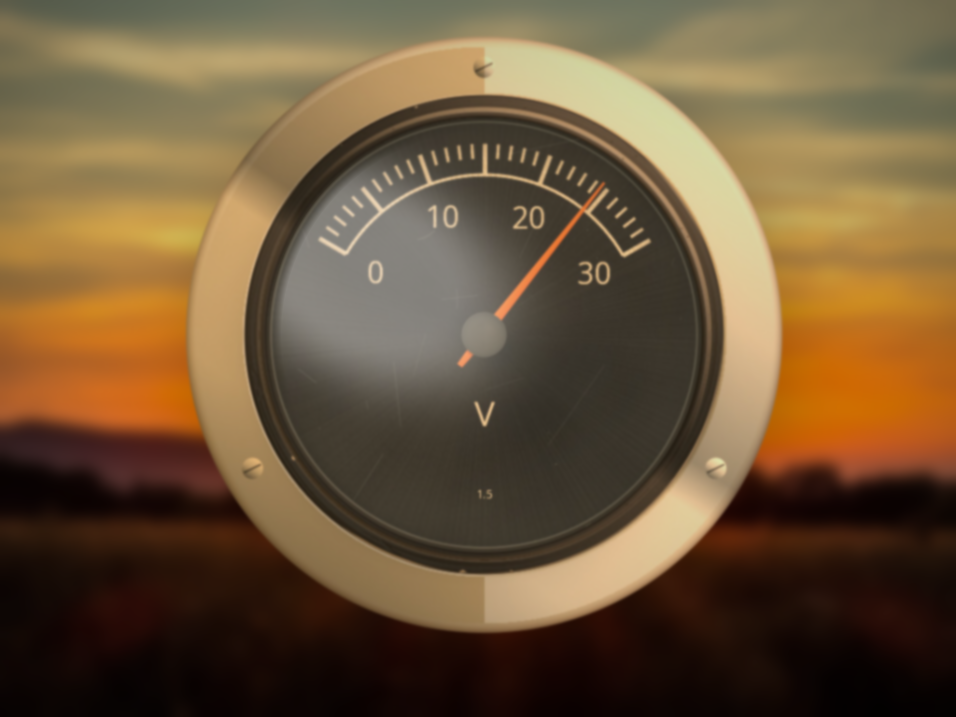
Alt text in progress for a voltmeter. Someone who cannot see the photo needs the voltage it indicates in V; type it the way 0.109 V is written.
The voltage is 24.5 V
